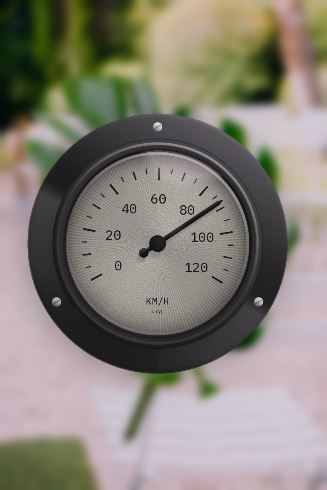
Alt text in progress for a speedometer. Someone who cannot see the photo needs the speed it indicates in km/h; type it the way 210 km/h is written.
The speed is 87.5 km/h
